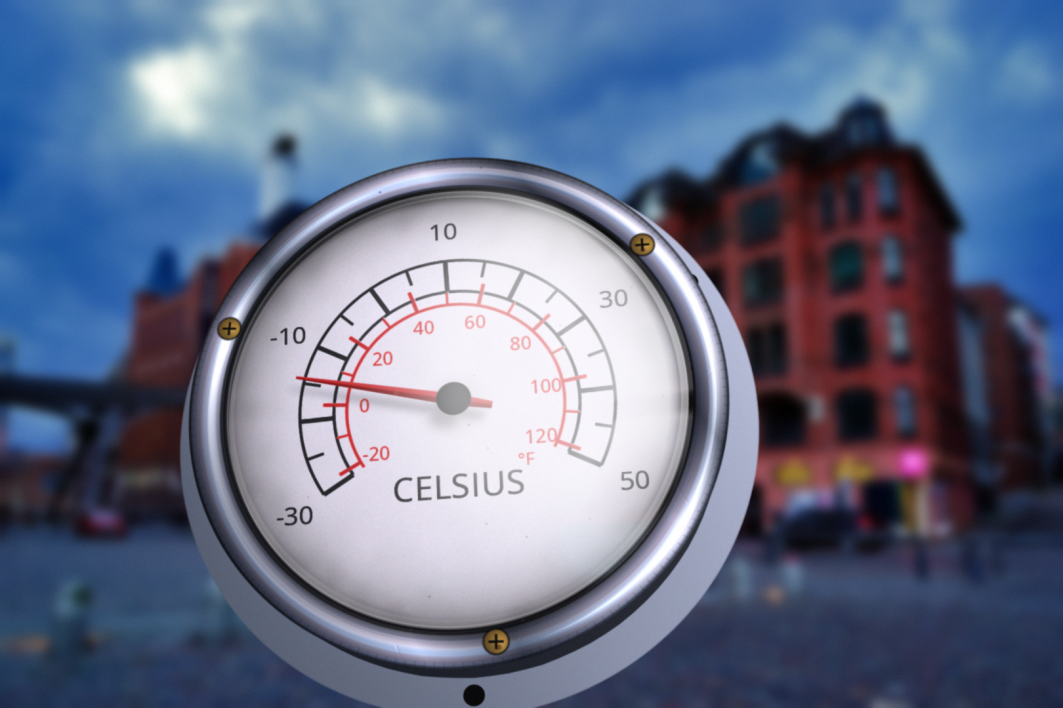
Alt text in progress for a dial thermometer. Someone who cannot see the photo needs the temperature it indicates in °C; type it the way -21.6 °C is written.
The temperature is -15 °C
